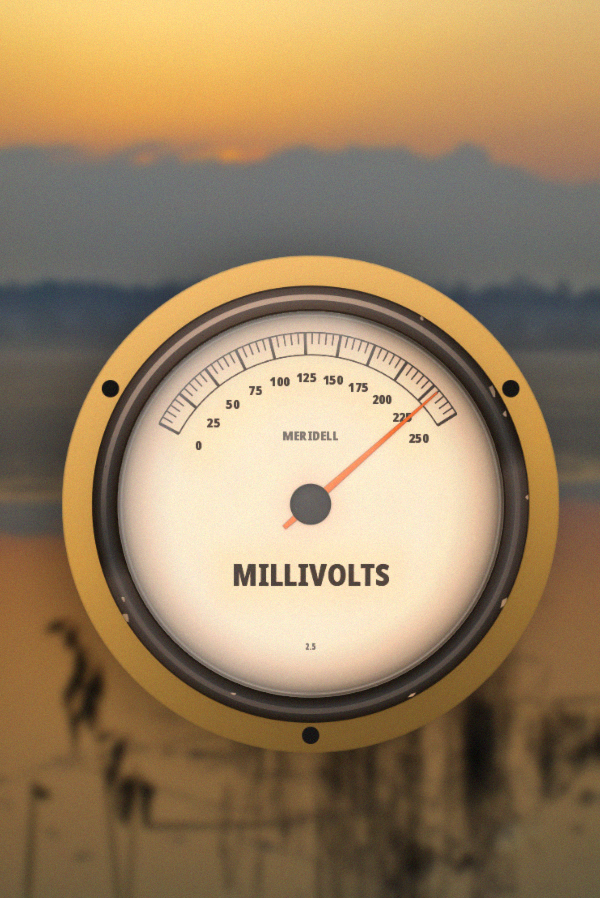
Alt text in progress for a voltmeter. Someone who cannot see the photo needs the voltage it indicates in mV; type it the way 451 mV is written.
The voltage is 230 mV
